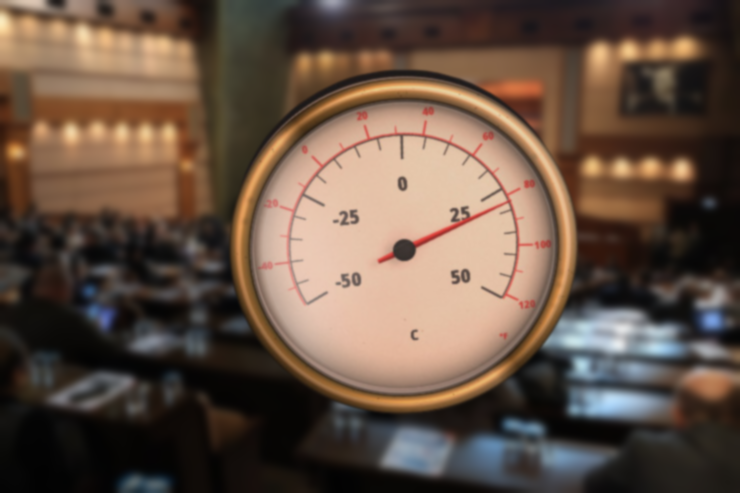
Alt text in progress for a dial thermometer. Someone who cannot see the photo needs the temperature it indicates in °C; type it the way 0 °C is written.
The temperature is 27.5 °C
